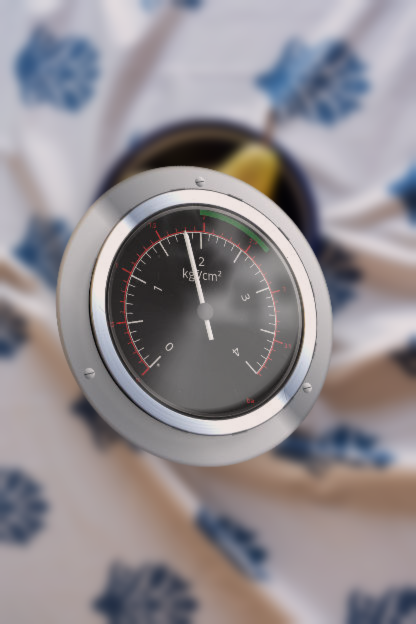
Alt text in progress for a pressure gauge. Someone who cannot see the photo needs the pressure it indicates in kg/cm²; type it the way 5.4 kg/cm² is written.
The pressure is 1.8 kg/cm²
